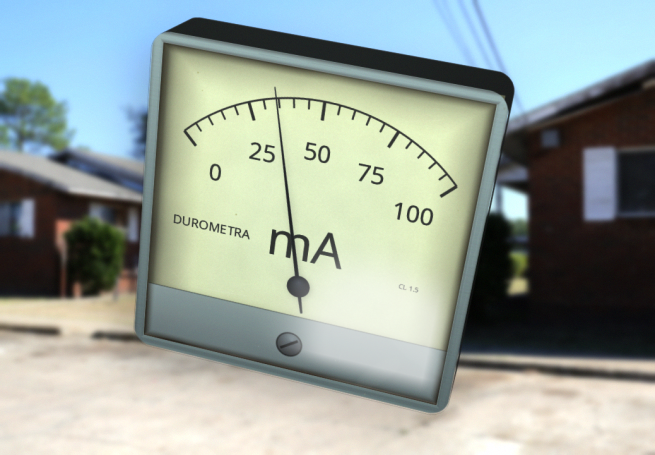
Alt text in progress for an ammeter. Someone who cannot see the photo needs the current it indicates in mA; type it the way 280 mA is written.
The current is 35 mA
